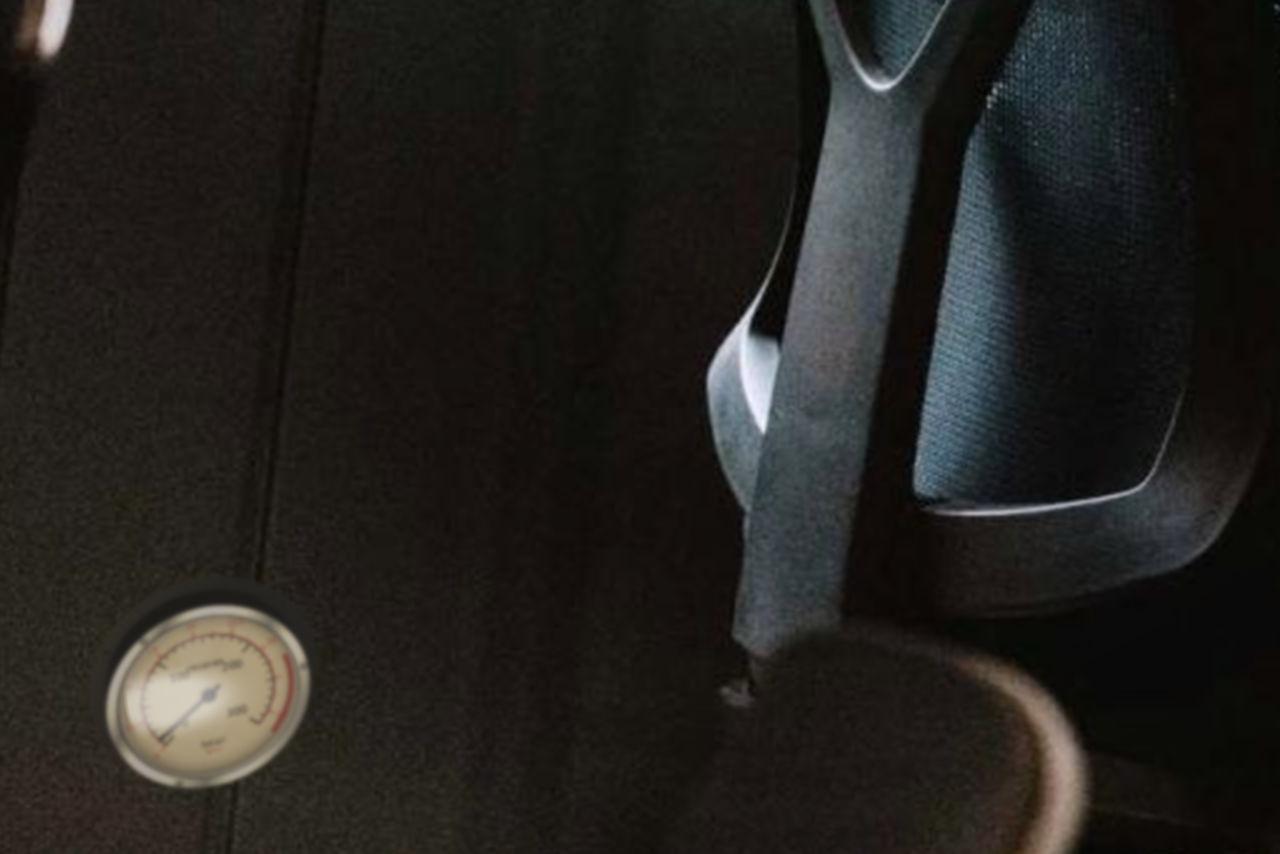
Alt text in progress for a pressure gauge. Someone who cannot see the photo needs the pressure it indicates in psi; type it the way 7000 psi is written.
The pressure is 10 psi
